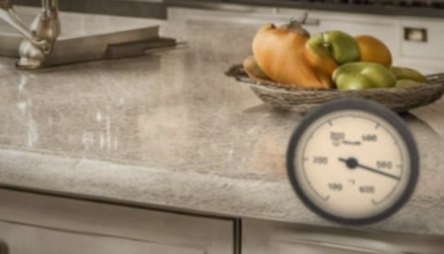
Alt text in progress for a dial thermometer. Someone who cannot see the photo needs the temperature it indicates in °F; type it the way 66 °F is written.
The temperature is 525 °F
